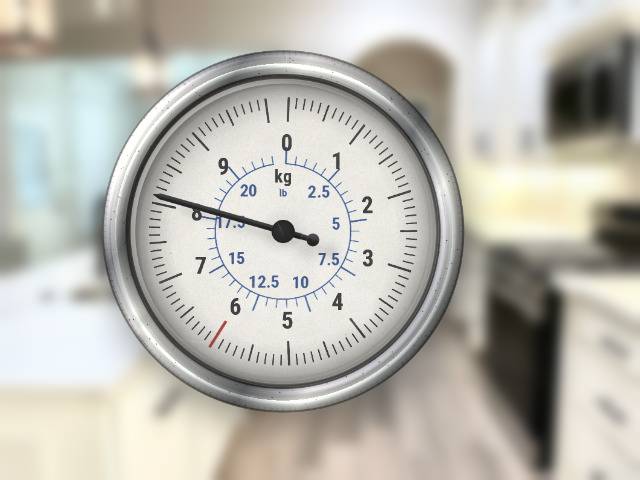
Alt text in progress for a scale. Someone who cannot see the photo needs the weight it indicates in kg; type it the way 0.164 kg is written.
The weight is 8.1 kg
